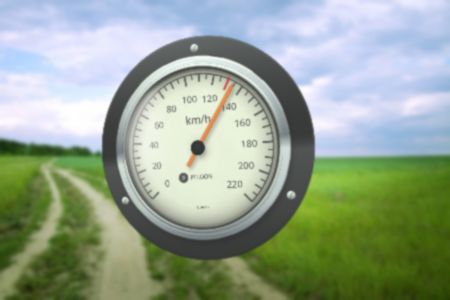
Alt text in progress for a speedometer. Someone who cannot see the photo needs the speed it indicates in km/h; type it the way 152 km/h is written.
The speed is 135 km/h
